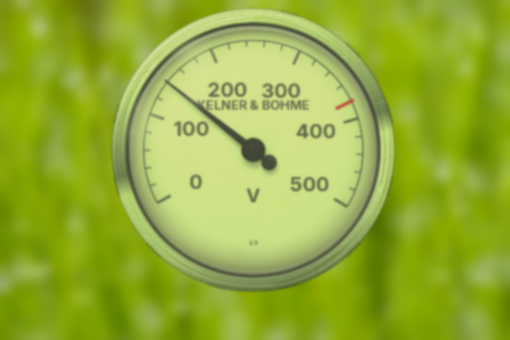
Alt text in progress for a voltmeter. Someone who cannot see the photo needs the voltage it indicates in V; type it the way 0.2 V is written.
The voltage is 140 V
